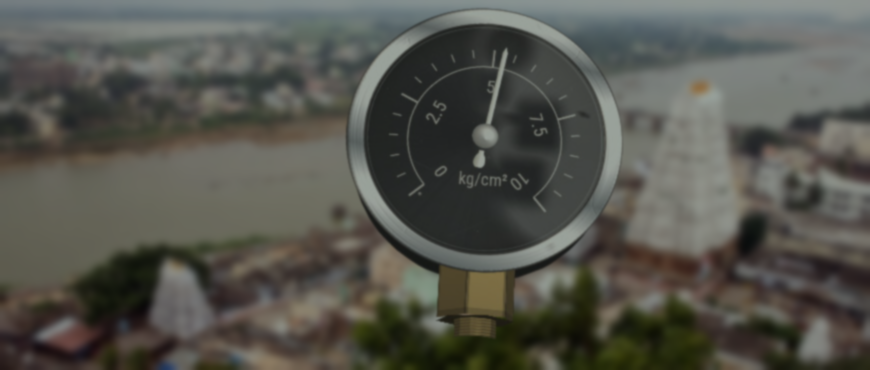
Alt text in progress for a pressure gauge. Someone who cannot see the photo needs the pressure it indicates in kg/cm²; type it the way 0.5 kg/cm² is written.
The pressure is 5.25 kg/cm²
